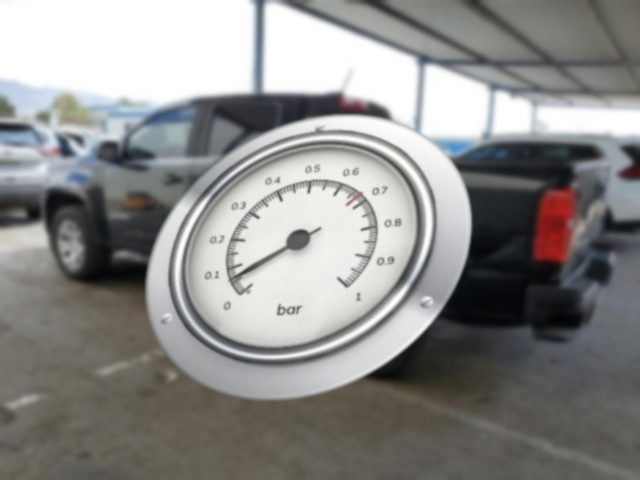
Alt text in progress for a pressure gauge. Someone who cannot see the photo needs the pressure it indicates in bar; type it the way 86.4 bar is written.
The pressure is 0.05 bar
